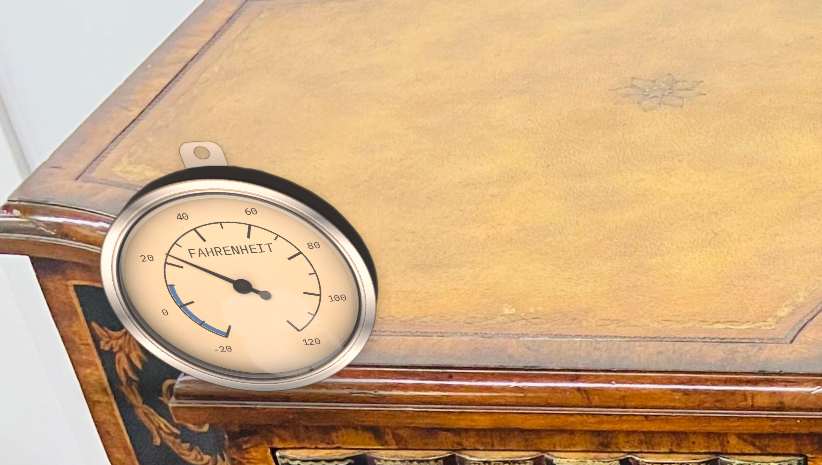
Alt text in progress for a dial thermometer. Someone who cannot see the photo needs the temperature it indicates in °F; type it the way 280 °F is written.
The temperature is 25 °F
